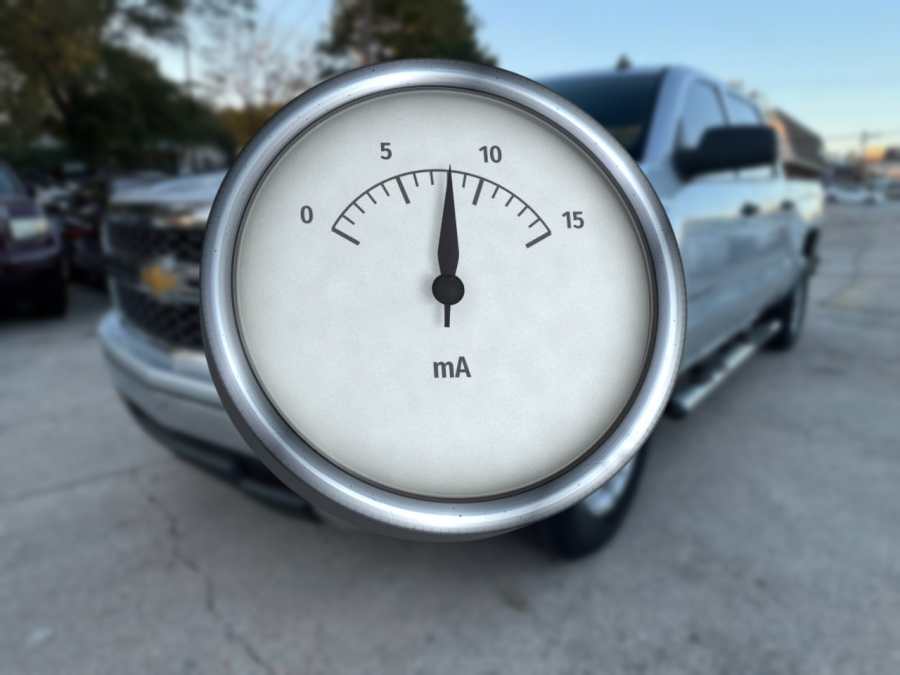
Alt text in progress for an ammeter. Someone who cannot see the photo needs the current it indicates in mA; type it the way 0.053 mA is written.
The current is 8 mA
